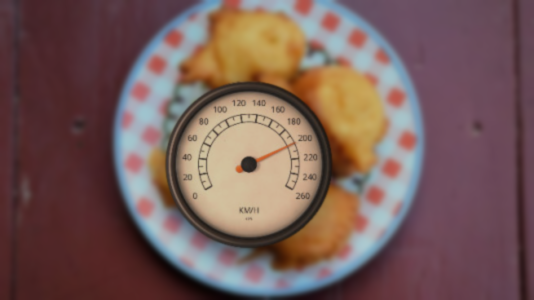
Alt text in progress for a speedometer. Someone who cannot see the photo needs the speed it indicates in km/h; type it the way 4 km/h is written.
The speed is 200 km/h
